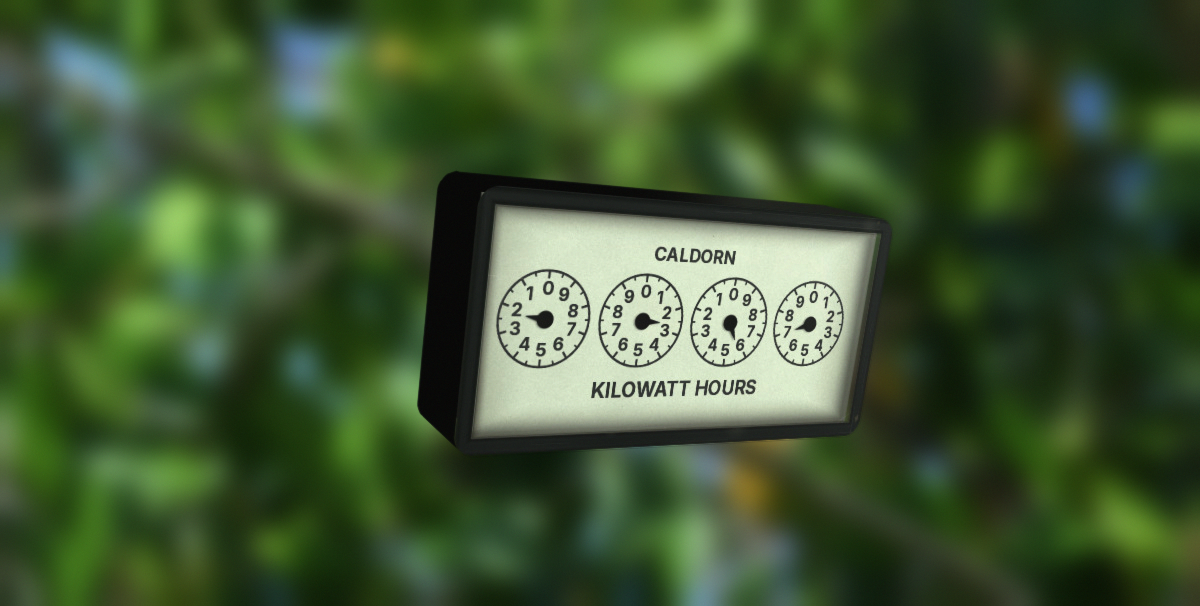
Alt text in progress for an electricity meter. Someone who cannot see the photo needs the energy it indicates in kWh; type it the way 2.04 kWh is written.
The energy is 2257 kWh
